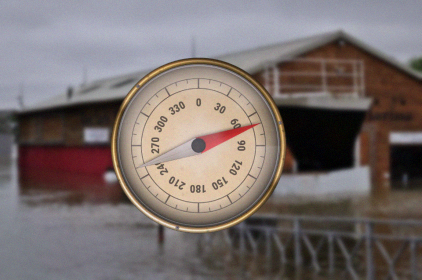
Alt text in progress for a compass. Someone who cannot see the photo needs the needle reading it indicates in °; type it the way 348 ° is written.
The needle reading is 70 °
